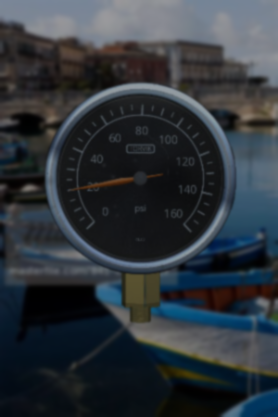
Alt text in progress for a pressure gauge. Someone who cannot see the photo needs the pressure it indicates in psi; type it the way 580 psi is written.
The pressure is 20 psi
